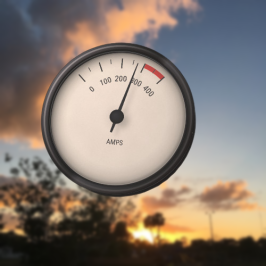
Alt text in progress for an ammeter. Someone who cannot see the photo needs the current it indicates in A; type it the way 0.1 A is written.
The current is 275 A
